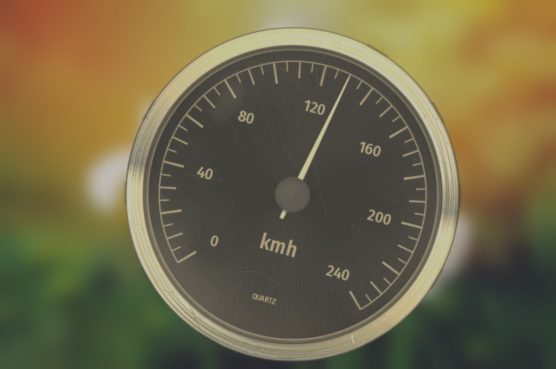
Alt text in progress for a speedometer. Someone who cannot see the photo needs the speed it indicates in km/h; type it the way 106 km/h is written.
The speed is 130 km/h
